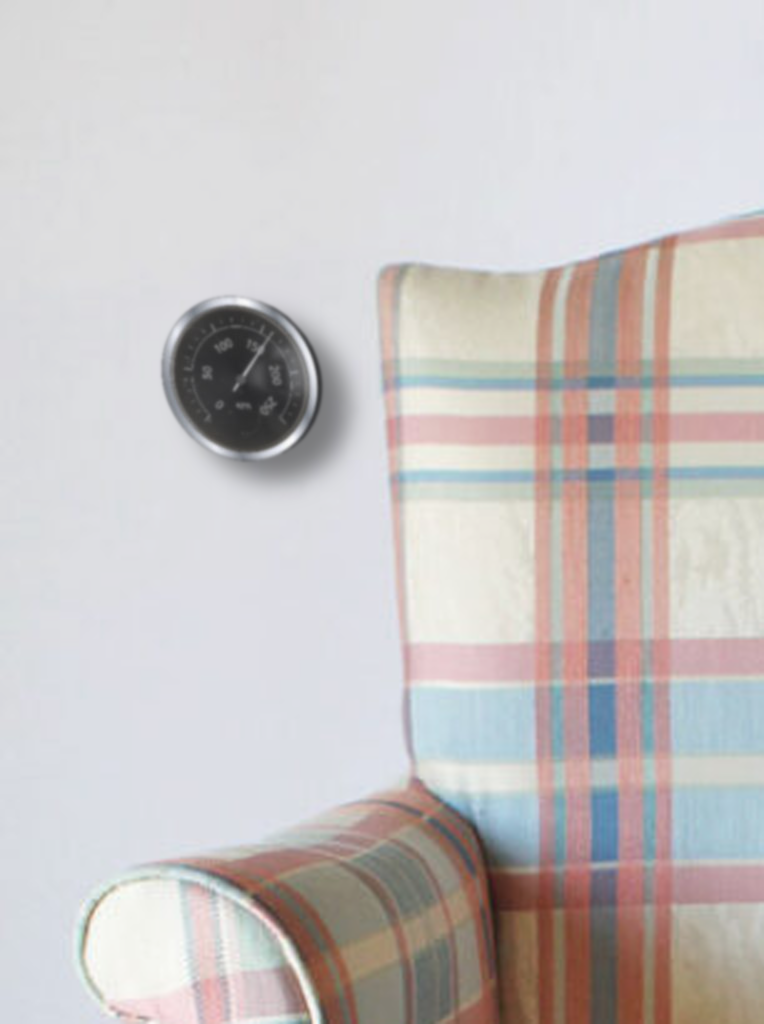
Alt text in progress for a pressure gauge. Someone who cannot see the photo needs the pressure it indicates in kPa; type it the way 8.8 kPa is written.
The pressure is 160 kPa
